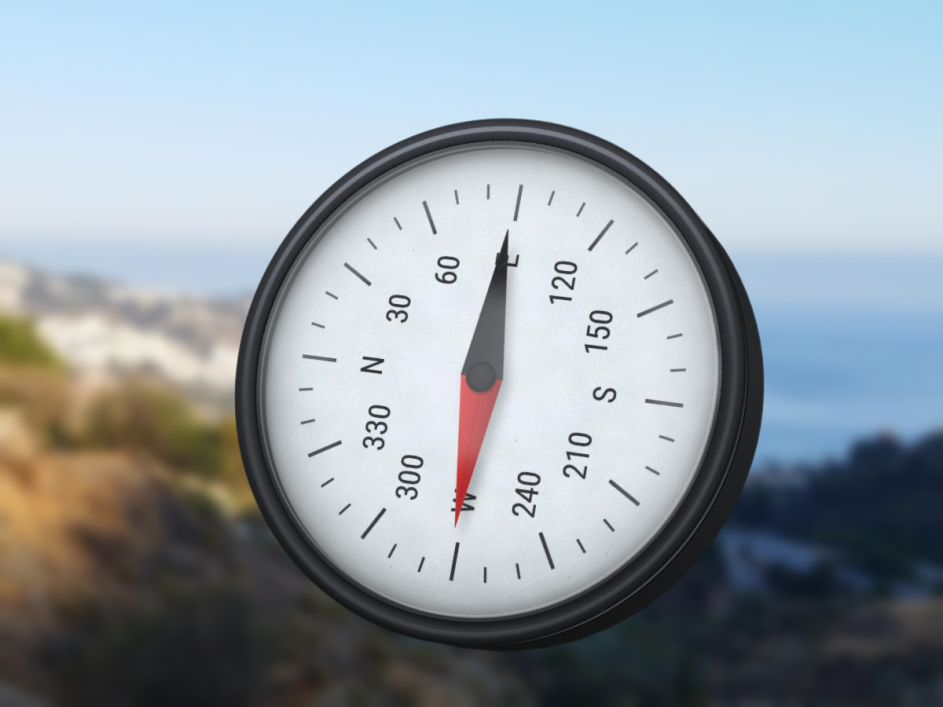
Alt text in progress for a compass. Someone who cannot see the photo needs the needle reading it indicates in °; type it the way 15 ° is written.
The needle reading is 270 °
